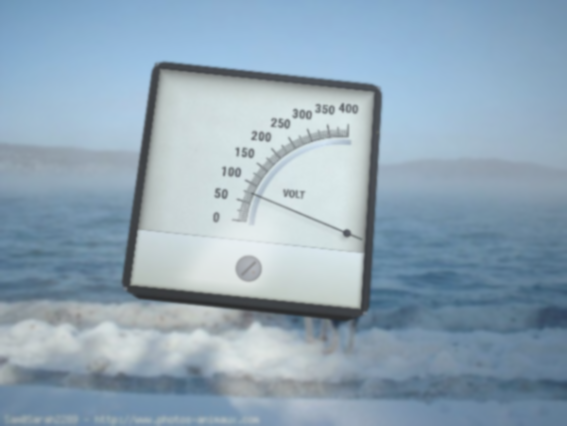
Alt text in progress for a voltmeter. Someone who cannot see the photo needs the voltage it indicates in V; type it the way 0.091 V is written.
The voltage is 75 V
